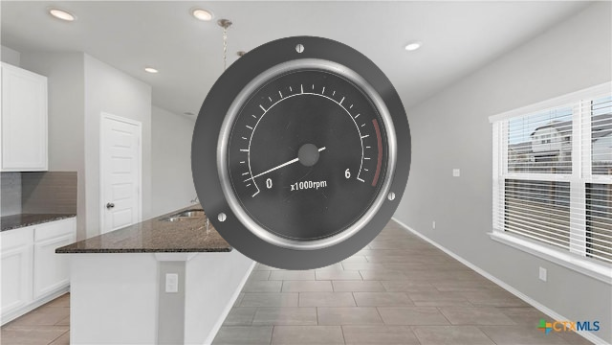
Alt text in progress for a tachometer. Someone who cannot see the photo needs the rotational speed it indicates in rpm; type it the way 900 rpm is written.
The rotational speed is 375 rpm
